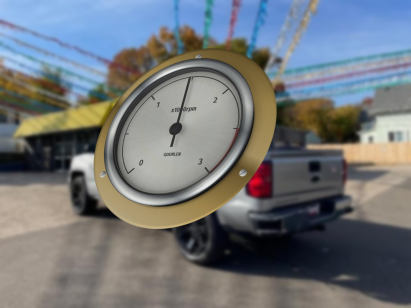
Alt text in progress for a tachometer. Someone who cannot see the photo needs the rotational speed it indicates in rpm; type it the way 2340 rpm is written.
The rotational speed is 1500 rpm
